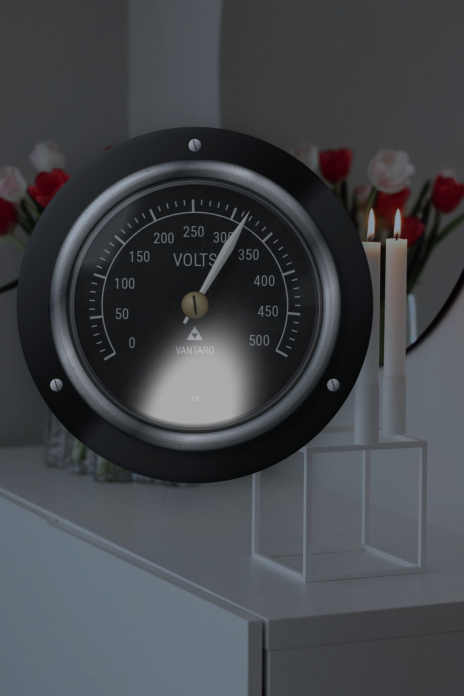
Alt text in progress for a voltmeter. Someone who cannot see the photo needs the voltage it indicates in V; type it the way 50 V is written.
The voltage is 315 V
